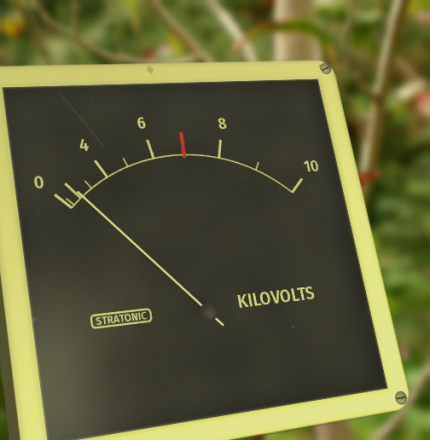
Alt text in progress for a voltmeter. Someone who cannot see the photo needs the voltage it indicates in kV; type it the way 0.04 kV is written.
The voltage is 2 kV
